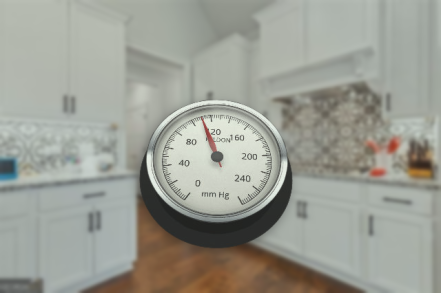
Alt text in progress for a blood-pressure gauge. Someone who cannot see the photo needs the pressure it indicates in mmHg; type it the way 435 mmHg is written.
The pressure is 110 mmHg
